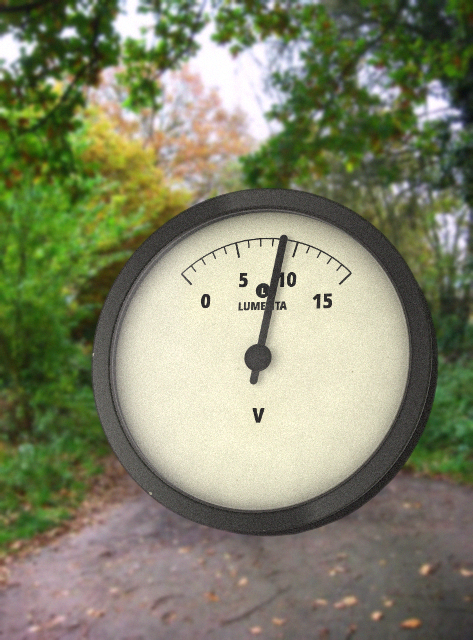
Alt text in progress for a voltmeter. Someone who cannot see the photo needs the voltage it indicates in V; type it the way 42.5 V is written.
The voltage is 9 V
